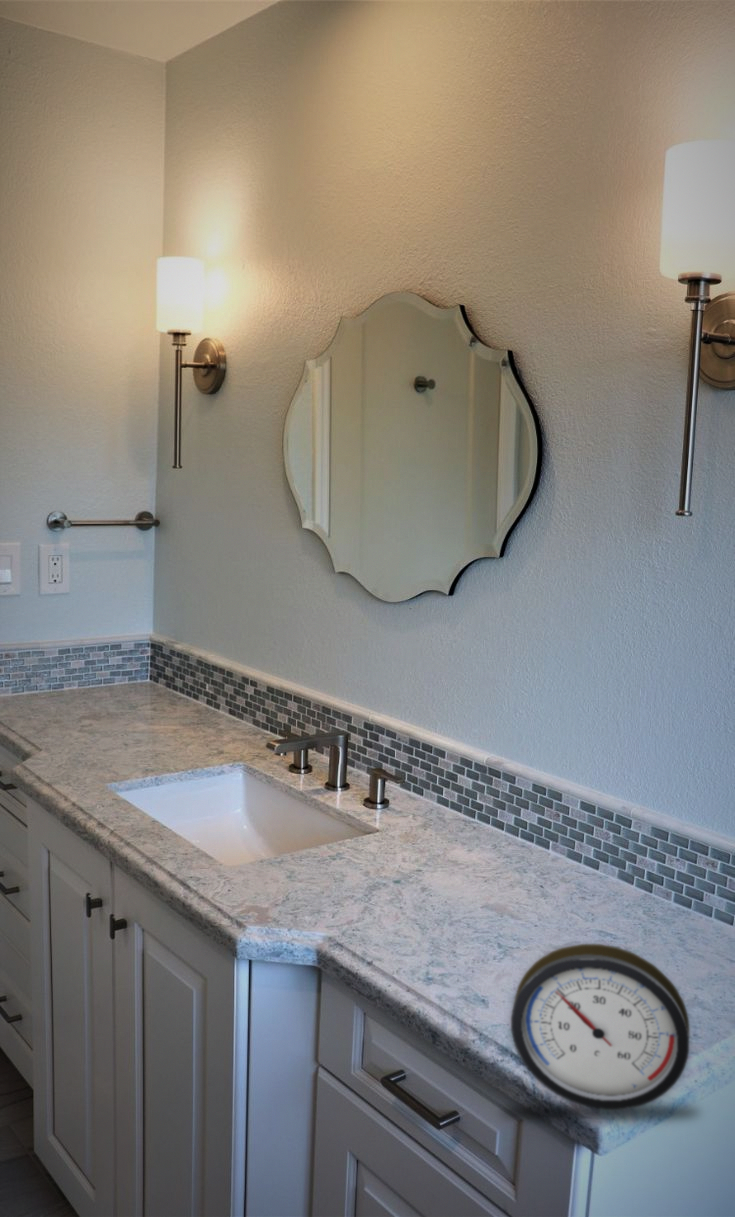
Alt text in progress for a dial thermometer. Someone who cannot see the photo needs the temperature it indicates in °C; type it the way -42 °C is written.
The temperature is 20 °C
